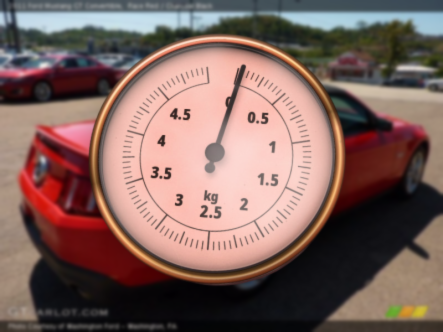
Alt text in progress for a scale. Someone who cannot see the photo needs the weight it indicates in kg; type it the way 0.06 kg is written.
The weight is 0.05 kg
